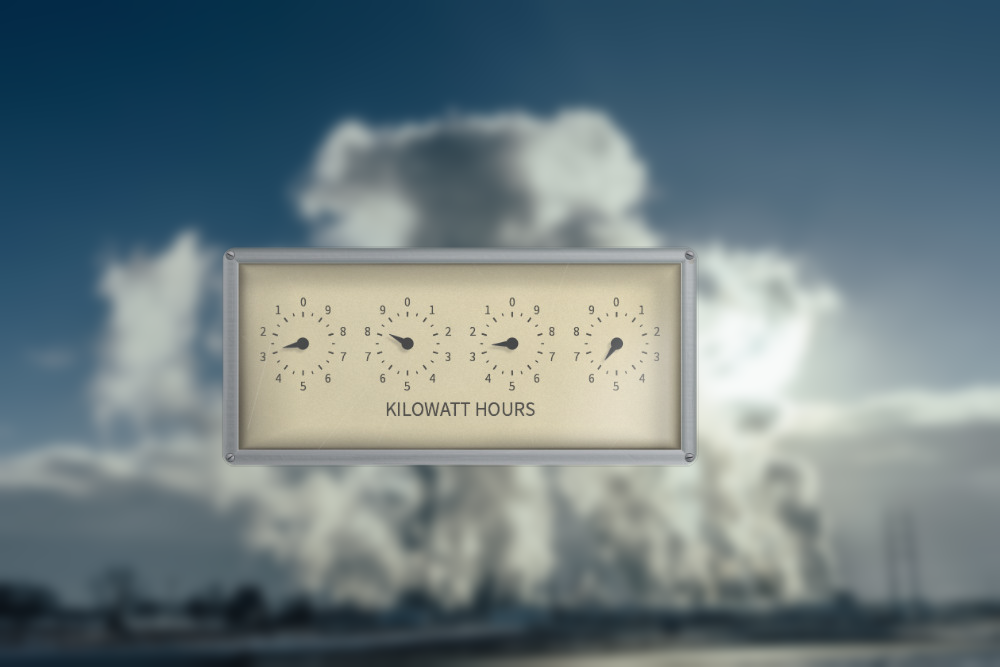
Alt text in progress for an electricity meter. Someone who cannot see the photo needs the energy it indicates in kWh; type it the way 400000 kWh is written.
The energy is 2826 kWh
